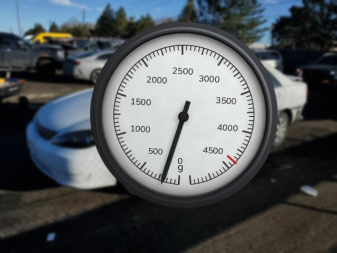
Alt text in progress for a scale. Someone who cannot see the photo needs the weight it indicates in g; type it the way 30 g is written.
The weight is 200 g
